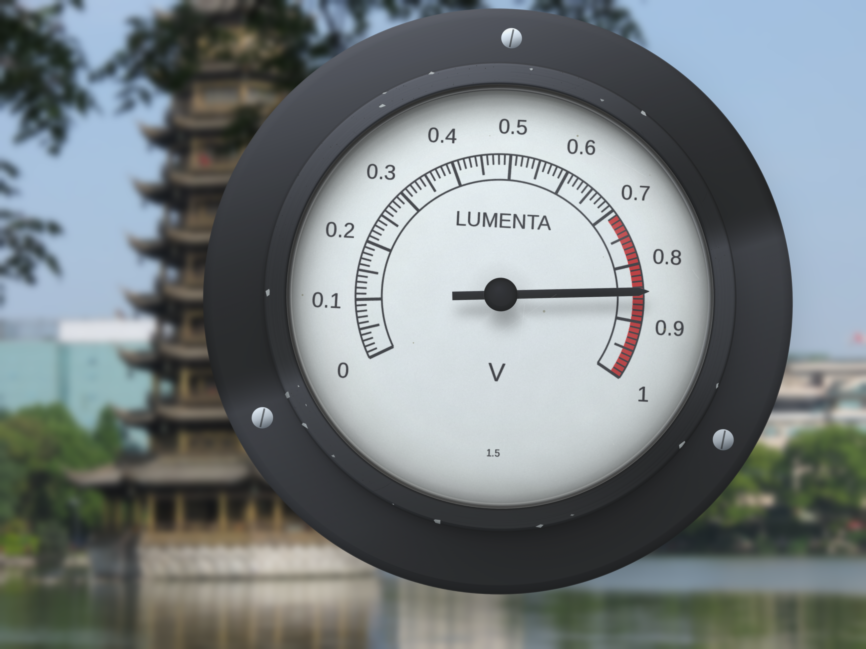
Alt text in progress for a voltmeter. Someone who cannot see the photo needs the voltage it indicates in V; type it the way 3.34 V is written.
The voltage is 0.85 V
